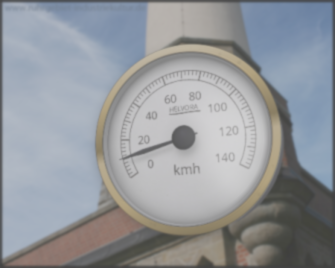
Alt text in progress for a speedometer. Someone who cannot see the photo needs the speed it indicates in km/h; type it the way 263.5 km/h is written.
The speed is 10 km/h
